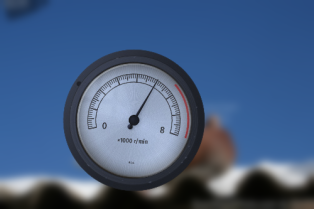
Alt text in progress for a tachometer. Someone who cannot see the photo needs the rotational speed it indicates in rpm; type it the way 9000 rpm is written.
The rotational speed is 5000 rpm
